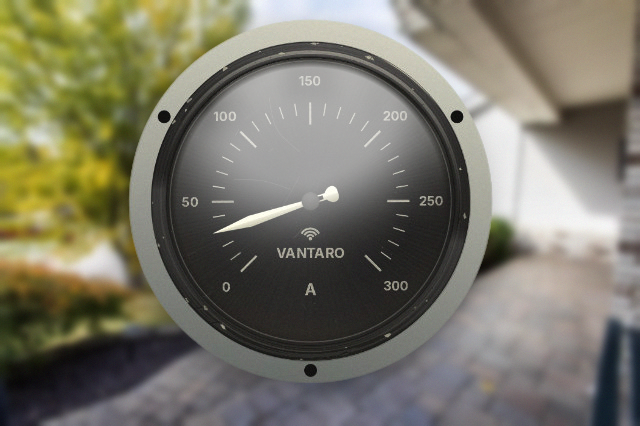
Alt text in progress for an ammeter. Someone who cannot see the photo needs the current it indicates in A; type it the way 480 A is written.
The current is 30 A
